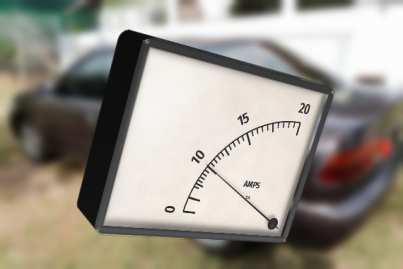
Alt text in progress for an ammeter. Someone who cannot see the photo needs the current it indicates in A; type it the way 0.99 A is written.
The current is 10 A
